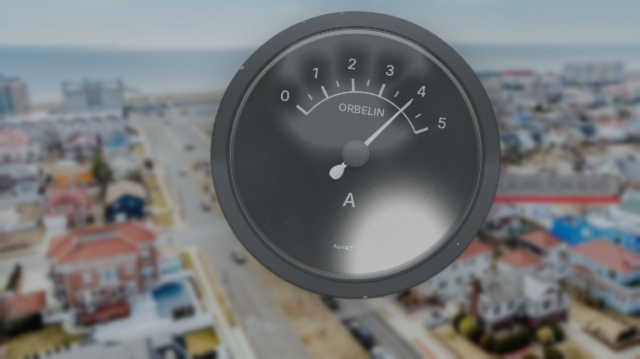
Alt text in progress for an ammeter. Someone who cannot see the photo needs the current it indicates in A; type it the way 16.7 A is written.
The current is 4 A
